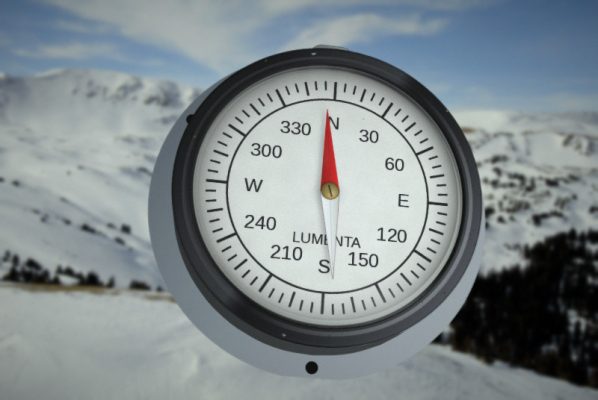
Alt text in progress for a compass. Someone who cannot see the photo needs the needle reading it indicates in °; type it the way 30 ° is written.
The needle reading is 355 °
